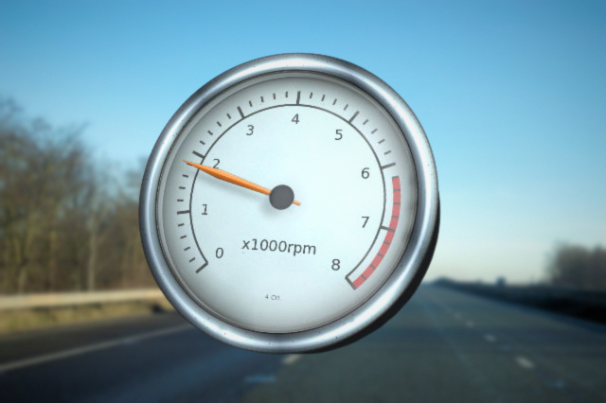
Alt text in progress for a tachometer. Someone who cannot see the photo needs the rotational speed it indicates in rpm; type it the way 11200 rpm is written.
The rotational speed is 1800 rpm
